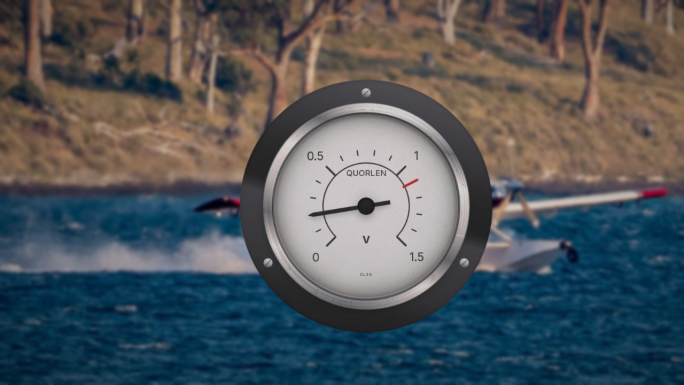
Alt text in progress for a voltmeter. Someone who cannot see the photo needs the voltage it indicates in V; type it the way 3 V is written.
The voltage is 0.2 V
